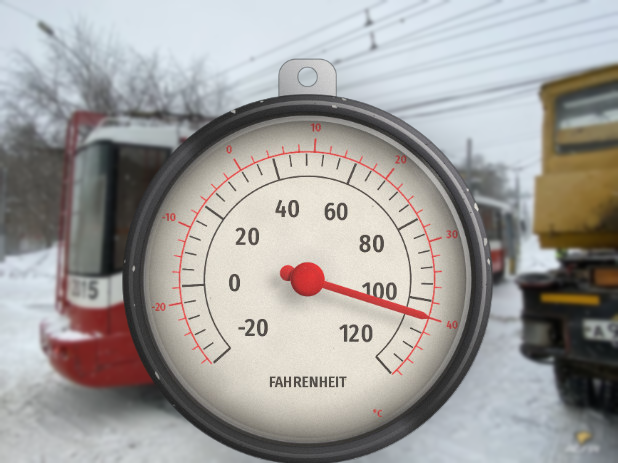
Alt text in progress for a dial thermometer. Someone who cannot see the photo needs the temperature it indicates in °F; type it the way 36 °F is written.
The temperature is 104 °F
